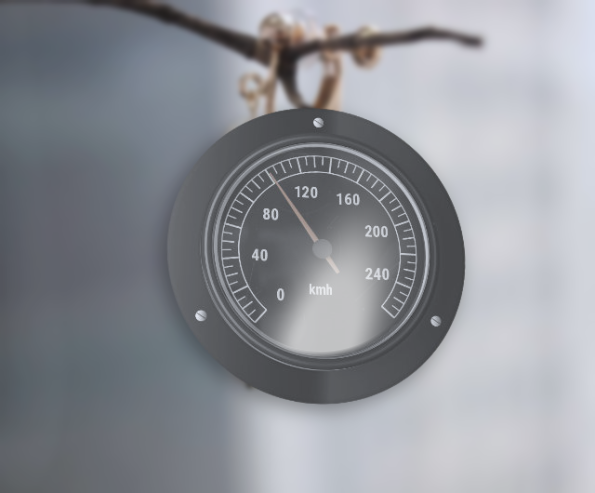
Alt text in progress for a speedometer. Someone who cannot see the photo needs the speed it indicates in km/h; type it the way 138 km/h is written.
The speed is 100 km/h
